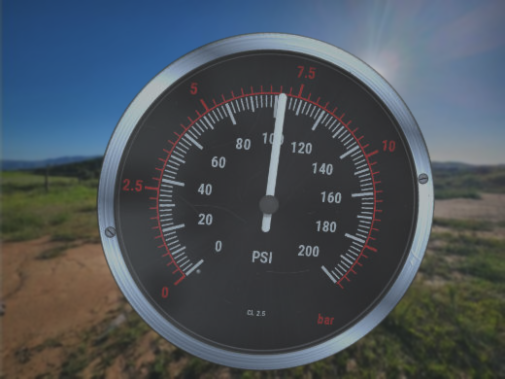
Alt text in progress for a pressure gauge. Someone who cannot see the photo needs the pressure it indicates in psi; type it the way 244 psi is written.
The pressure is 102 psi
